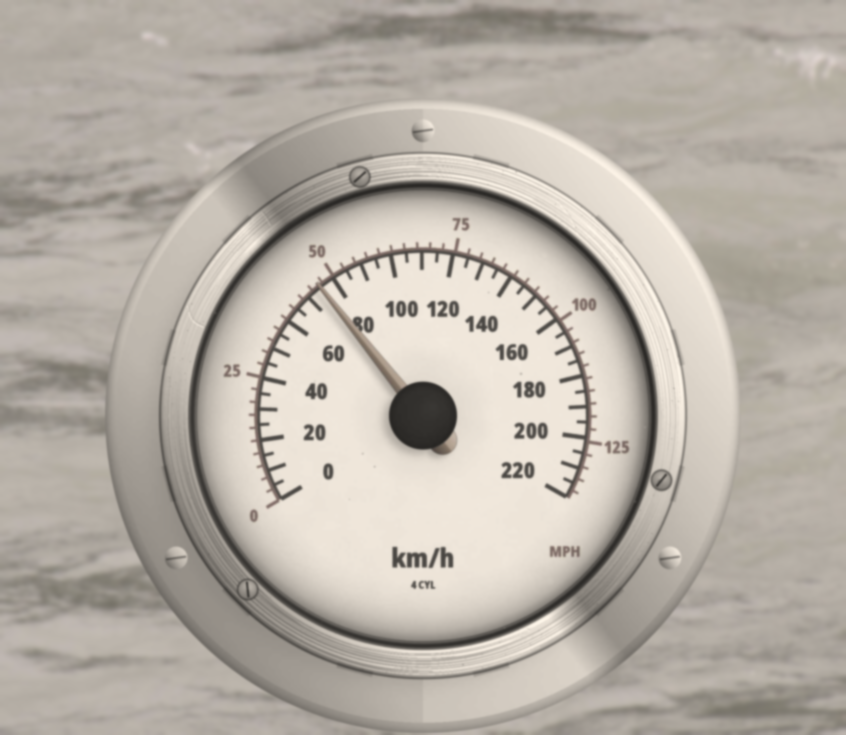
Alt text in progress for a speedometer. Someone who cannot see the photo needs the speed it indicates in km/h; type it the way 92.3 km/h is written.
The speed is 75 km/h
